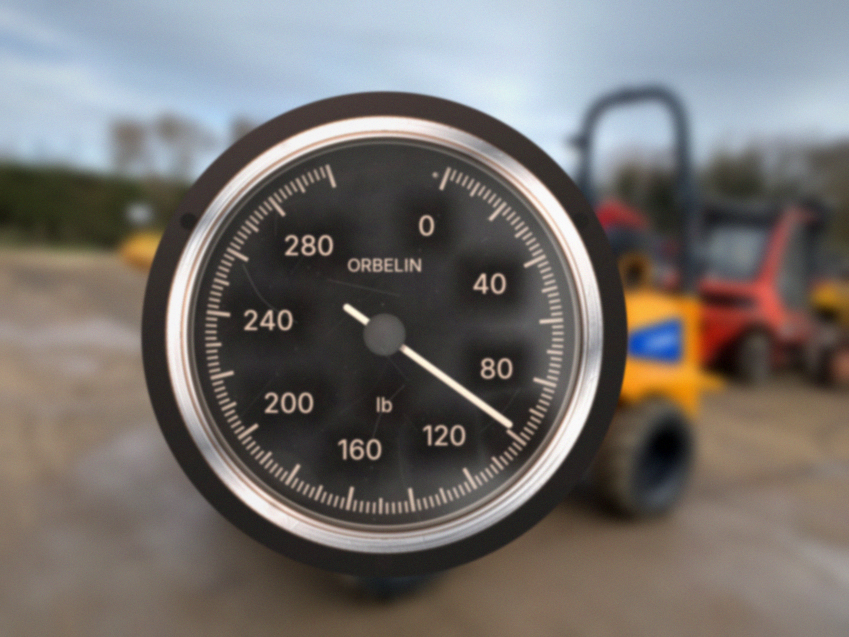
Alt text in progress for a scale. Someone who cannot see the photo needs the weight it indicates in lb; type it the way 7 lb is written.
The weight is 98 lb
